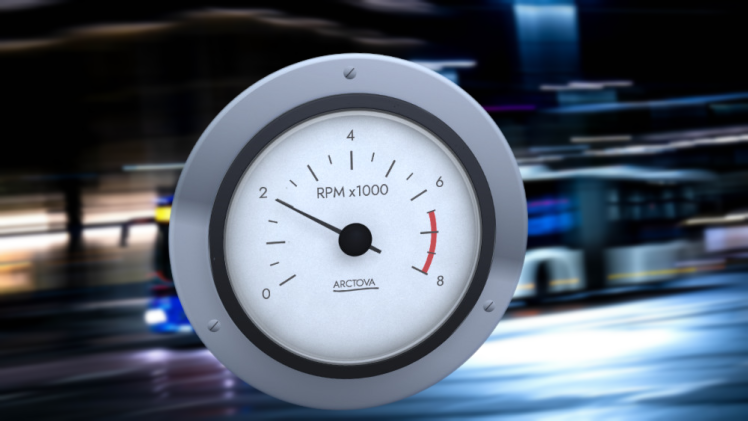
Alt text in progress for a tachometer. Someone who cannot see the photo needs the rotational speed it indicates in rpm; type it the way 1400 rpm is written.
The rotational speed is 2000 rpm
